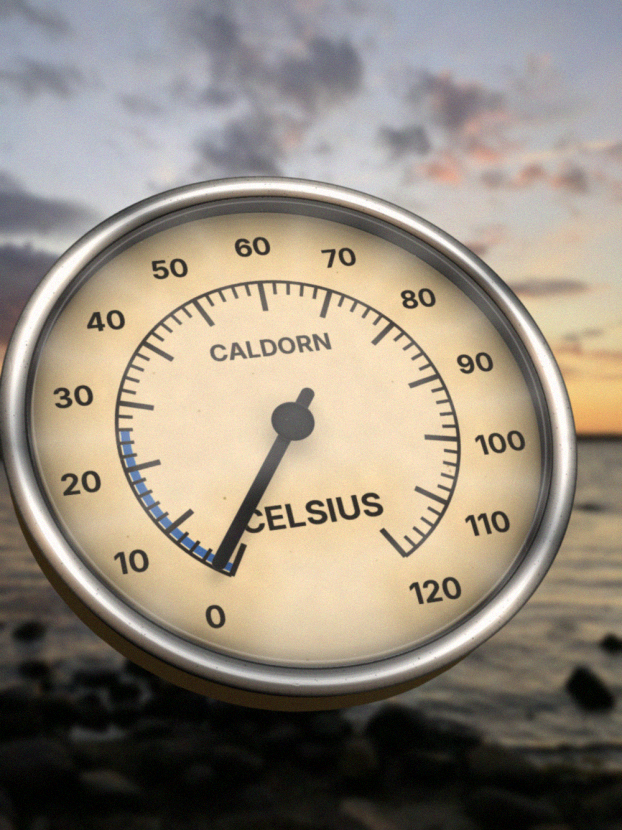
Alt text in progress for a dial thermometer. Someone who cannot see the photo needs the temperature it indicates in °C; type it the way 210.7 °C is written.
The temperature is 2 °C
